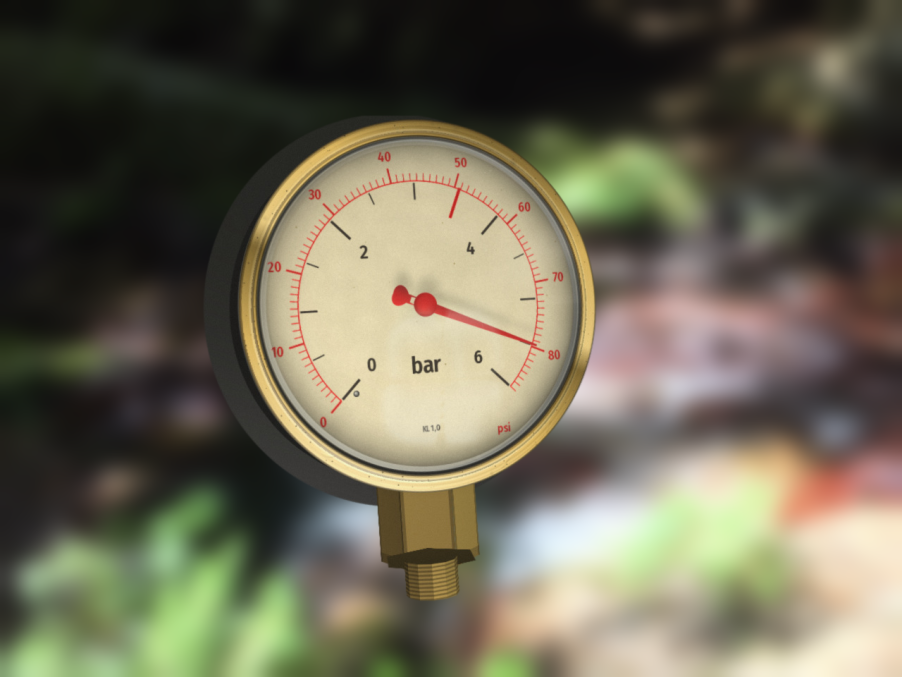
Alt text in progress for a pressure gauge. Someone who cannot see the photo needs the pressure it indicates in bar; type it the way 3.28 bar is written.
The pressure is 5.5 bar
